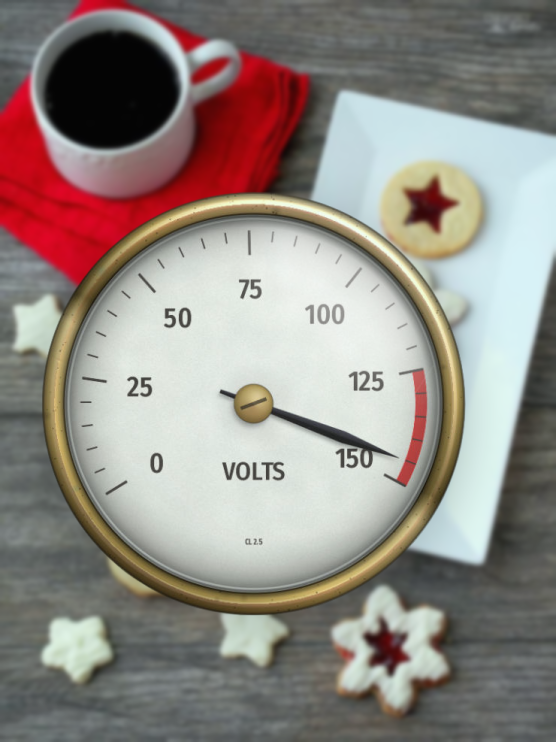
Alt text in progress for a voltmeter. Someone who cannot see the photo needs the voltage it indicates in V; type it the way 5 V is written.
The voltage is 145 V
